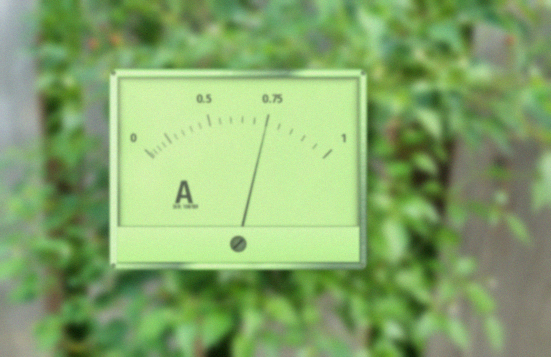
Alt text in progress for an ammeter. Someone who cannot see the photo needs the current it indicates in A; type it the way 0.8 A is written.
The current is 0.75 A
